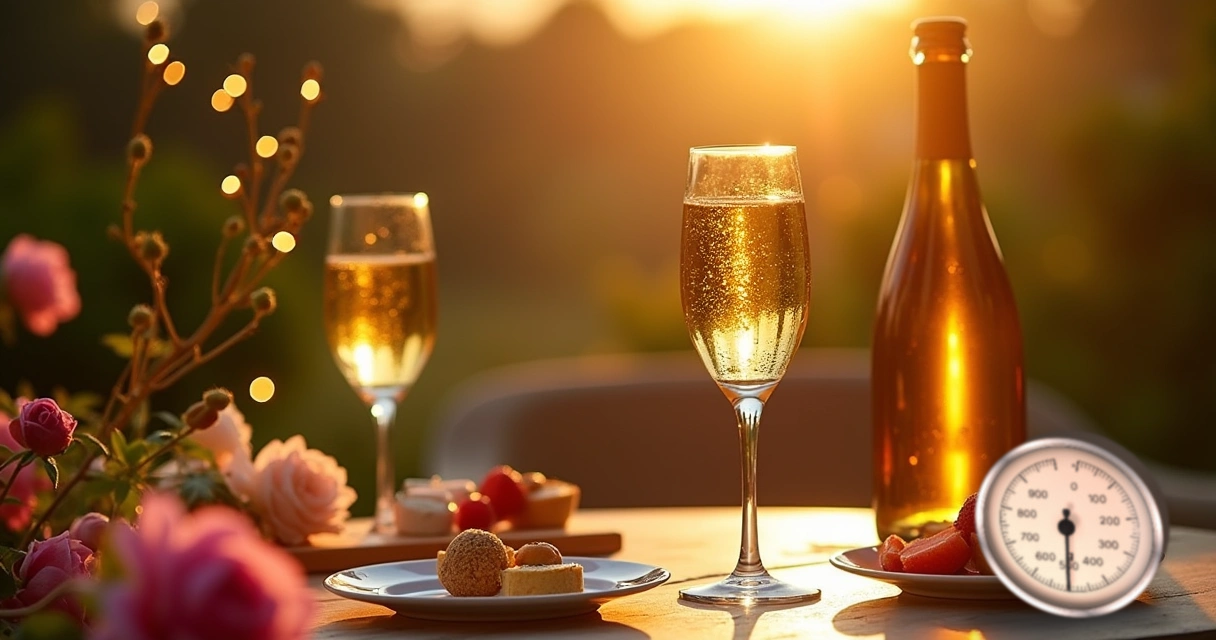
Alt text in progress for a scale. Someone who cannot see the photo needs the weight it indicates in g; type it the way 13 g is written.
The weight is 500 g
